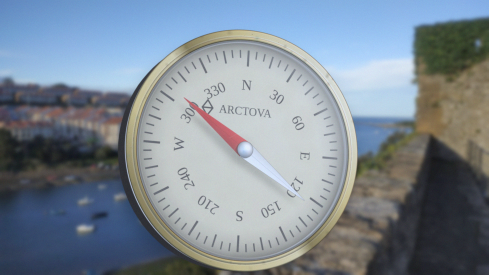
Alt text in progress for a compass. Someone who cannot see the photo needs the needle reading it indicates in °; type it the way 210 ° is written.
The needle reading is 305 °
